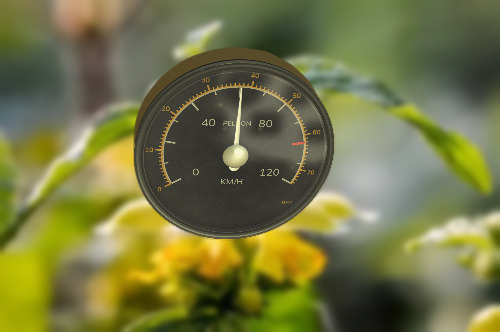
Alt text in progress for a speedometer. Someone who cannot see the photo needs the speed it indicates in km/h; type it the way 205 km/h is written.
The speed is 60 km/h
